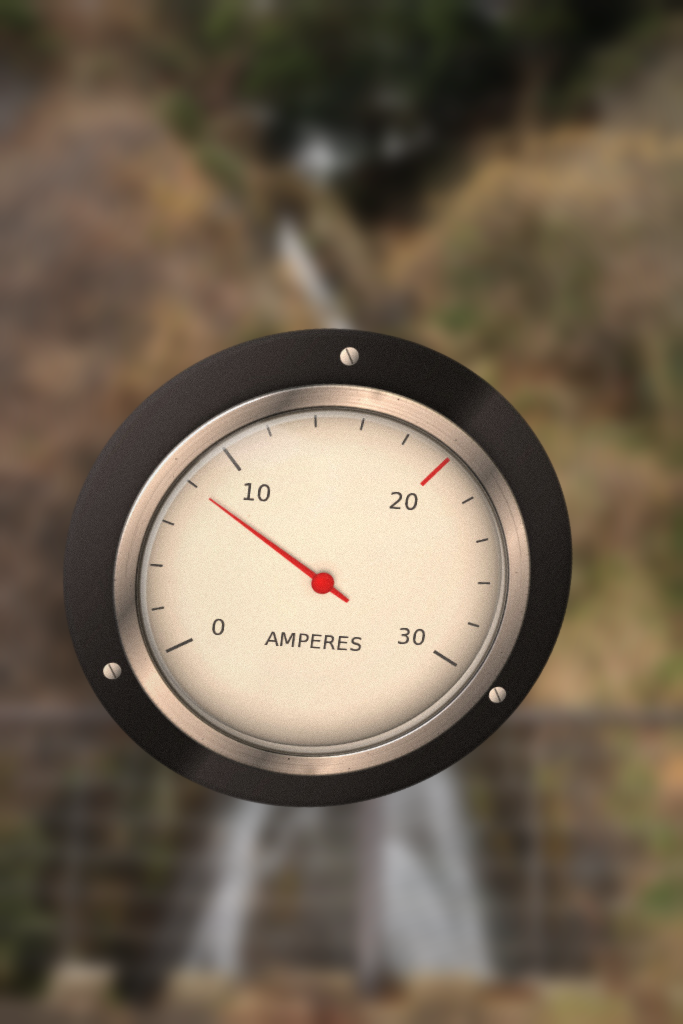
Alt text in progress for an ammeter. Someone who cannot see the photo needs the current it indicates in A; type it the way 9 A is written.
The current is 8 A
